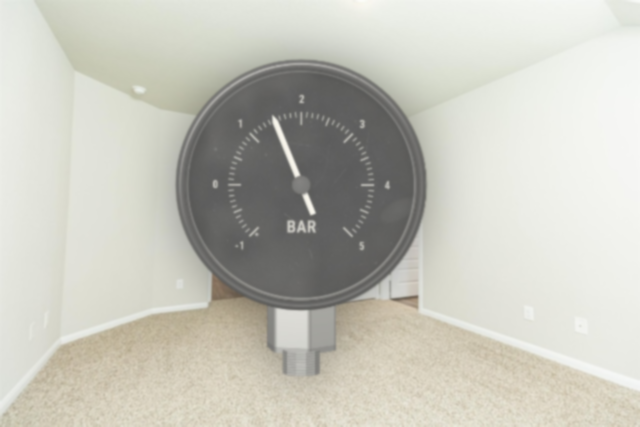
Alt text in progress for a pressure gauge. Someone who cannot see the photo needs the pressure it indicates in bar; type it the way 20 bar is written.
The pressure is 1.5 bar
